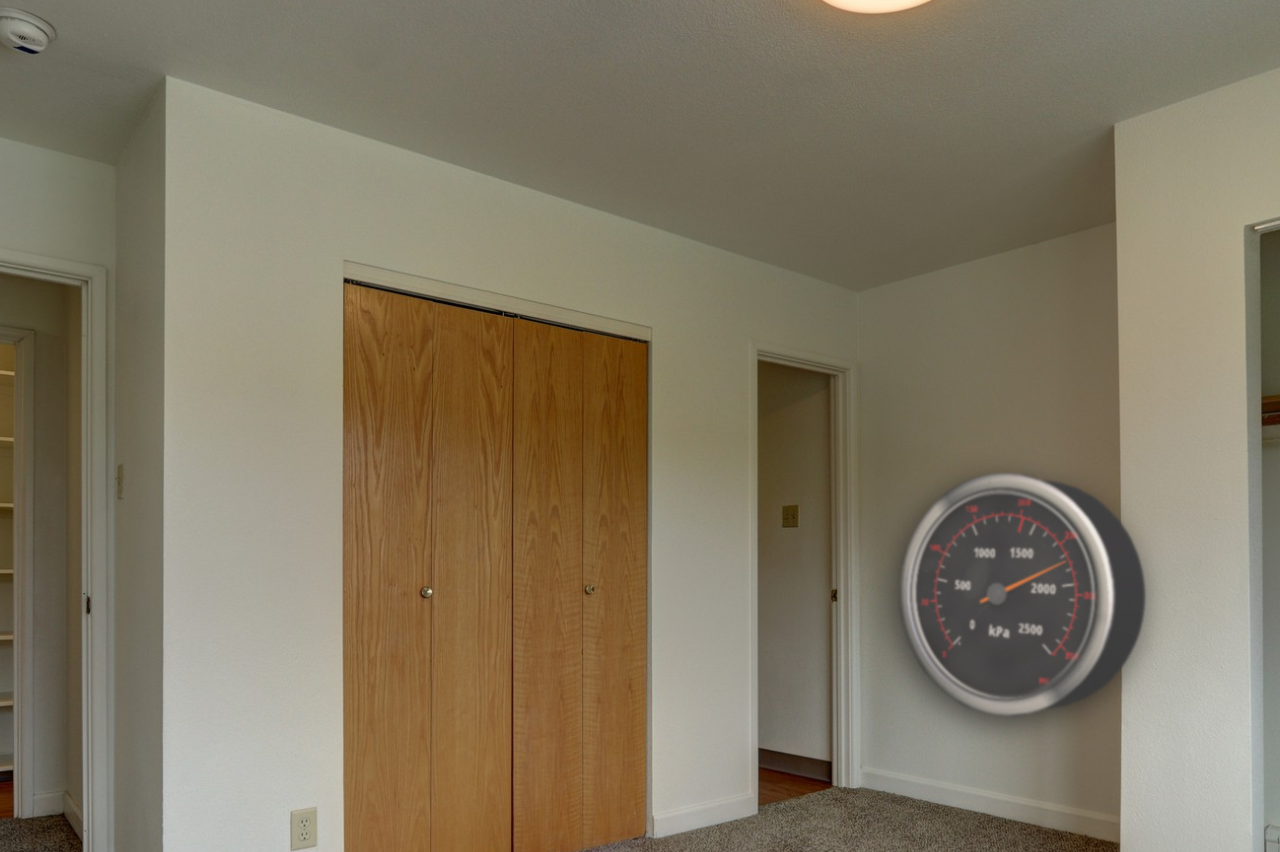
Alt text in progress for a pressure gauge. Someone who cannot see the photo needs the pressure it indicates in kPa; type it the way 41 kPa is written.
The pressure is 1850 kPa
